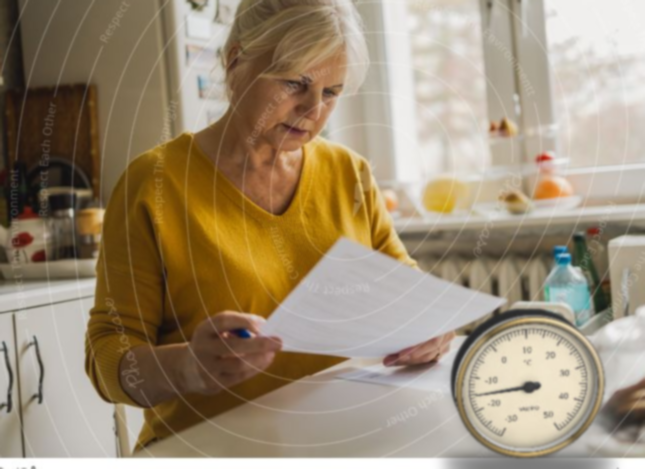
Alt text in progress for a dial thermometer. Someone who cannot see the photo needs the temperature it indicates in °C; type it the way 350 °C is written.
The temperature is -15 °C
